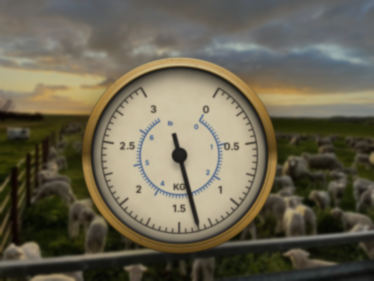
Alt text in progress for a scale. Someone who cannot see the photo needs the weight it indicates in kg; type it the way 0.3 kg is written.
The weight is 1.35 kg
